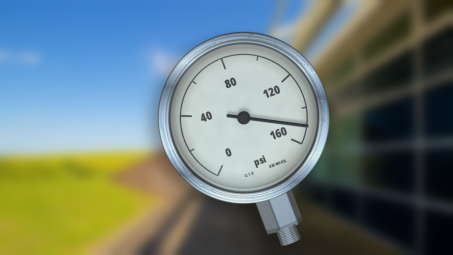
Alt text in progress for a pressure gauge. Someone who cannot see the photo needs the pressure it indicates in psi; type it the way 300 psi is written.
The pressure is 150 psi
